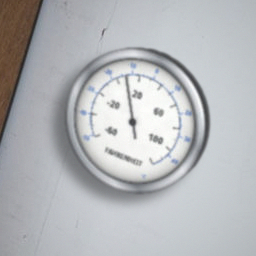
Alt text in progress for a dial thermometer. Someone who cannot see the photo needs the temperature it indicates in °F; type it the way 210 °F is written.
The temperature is 10 °F
